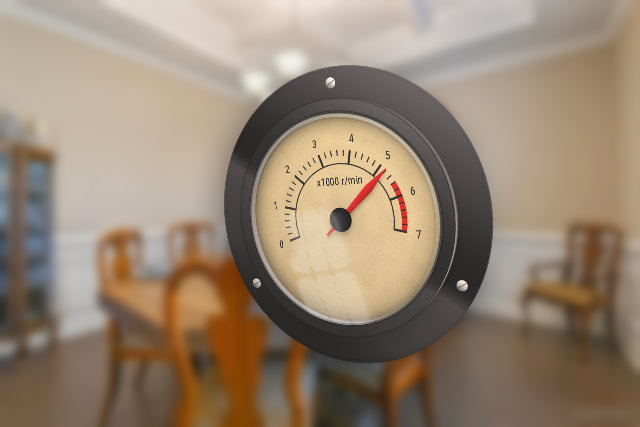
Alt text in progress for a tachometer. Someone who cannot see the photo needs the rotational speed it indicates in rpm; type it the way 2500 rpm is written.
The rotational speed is 5200 rpm
